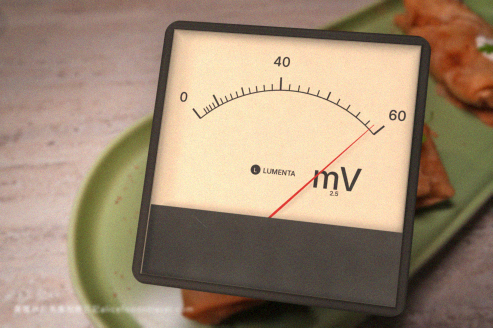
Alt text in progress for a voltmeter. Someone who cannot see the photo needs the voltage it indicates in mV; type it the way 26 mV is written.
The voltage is 59 mV
